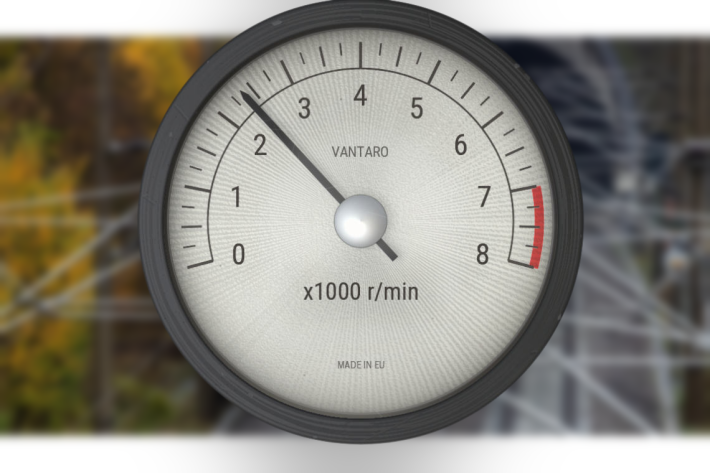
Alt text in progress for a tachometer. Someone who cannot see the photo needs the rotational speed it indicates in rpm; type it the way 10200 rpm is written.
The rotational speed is 2375 rpm
